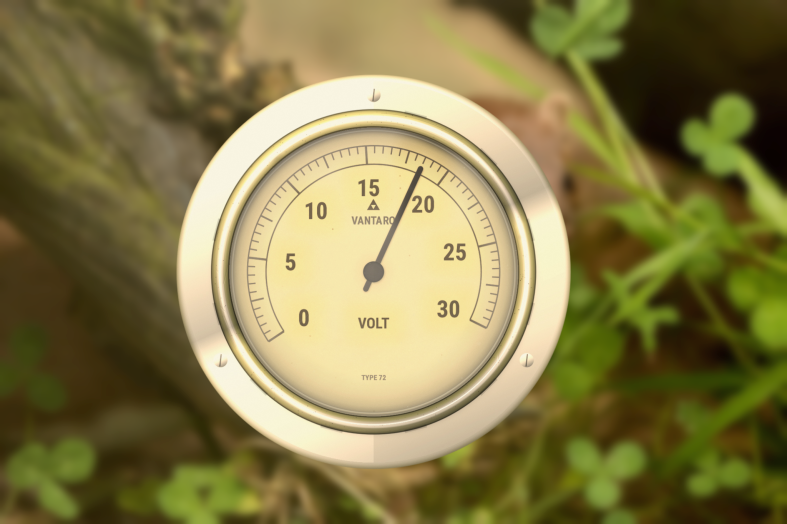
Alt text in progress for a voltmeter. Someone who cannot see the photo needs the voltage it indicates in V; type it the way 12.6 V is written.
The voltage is 18.5 V
